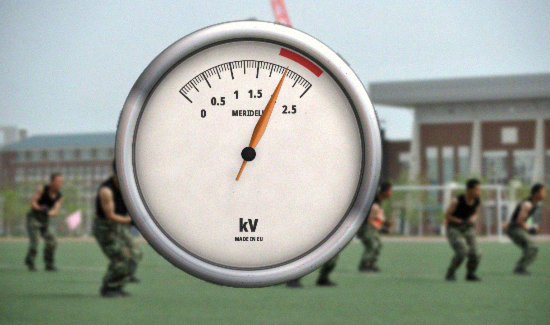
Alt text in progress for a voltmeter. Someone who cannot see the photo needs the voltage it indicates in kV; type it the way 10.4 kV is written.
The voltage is 2 kV
